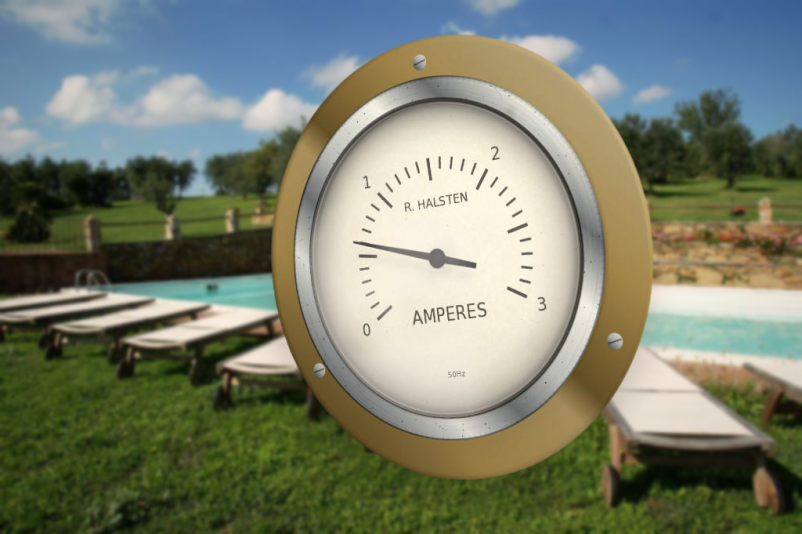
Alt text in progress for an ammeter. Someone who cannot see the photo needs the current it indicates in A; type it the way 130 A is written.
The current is 0.6 A
